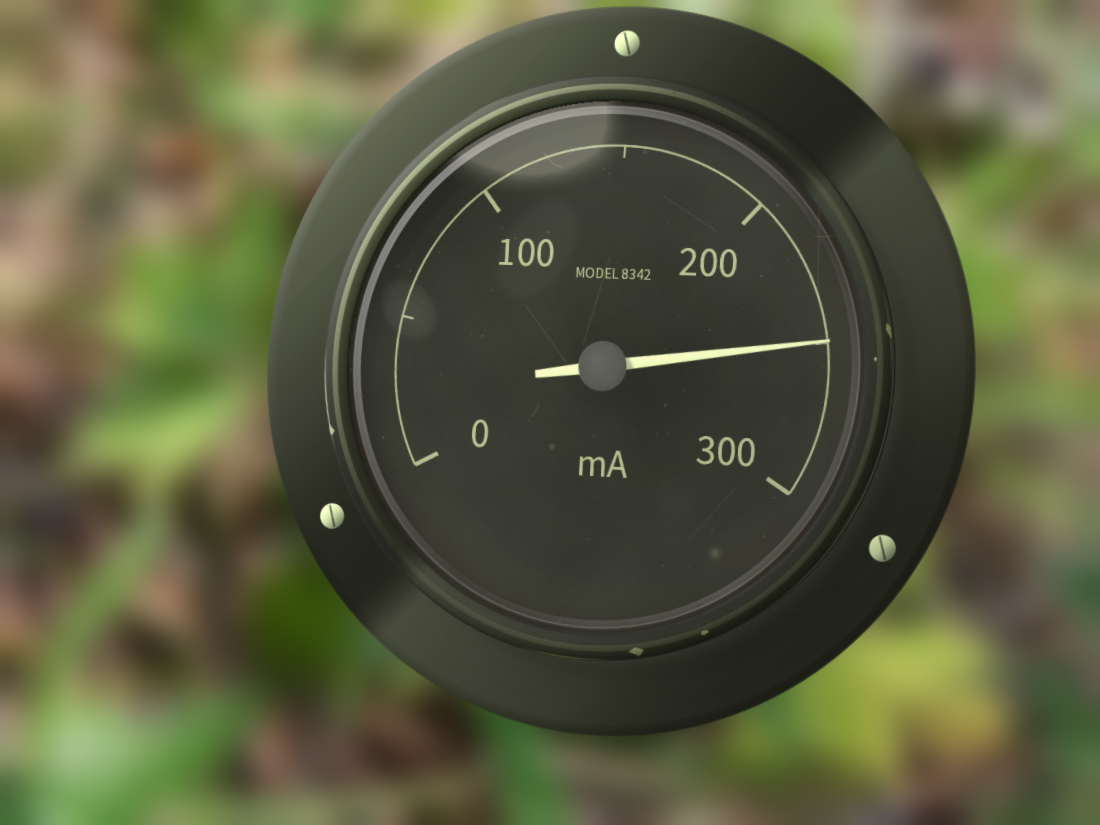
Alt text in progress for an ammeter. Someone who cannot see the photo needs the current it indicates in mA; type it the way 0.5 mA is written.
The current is 250 mA
